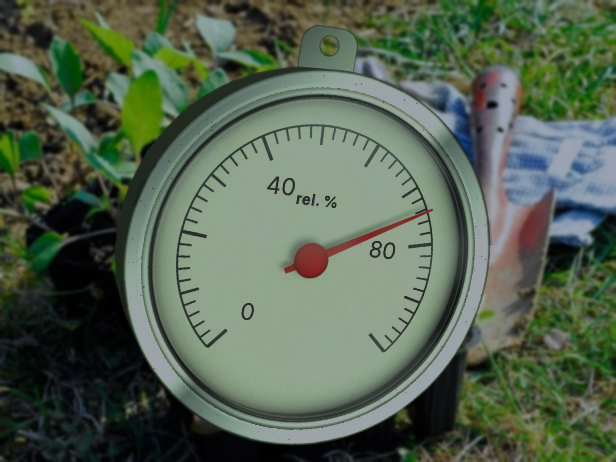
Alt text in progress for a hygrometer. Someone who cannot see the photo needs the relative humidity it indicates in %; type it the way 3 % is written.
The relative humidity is 74 %
